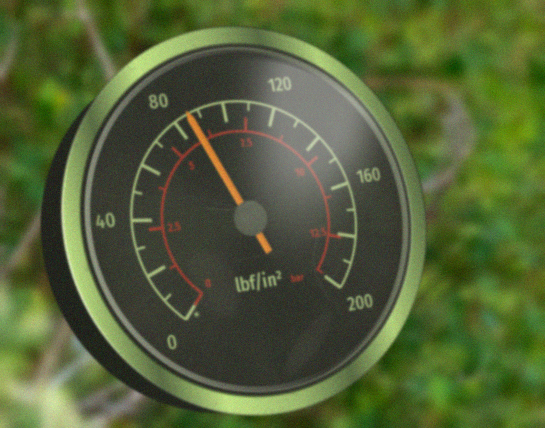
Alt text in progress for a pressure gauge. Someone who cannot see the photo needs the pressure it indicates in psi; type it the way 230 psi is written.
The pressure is 85 psi
